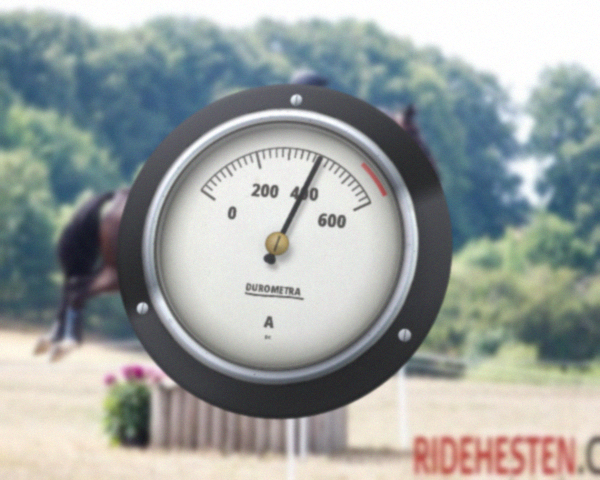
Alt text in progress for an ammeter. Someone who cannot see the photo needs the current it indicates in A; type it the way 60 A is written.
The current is 400 A
